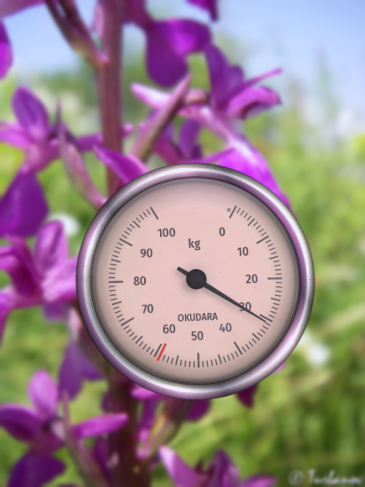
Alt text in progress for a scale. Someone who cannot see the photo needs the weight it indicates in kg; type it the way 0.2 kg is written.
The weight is 31 kg
